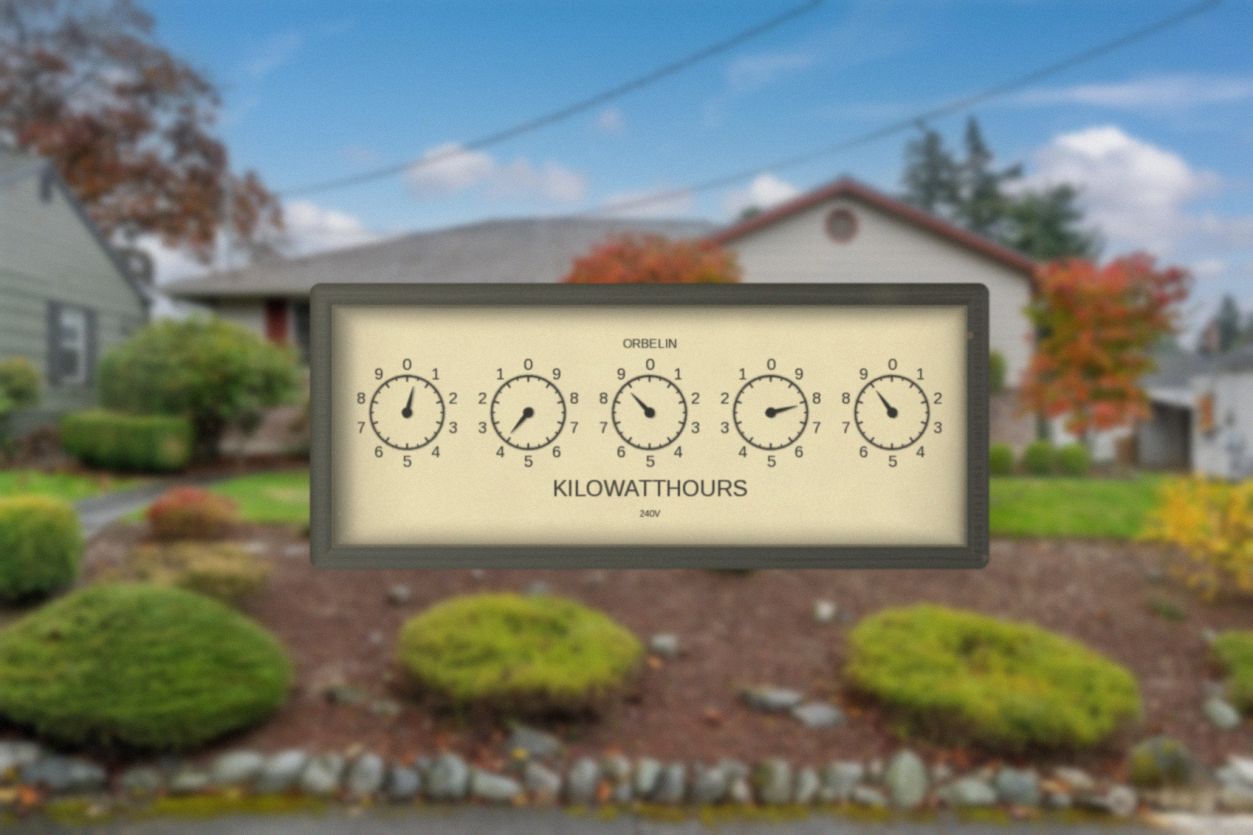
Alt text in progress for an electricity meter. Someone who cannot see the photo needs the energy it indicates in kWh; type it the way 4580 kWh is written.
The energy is 3879 kWh
